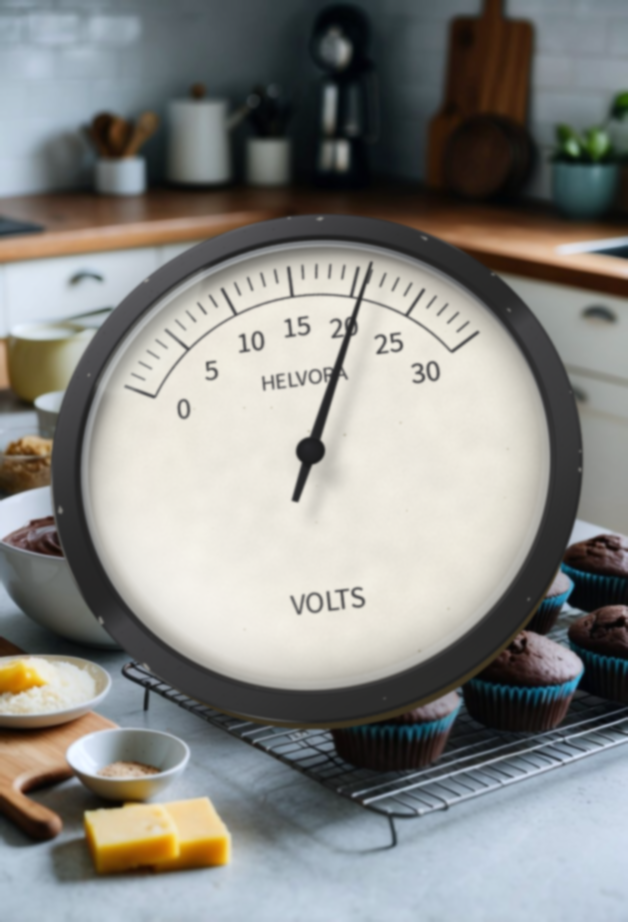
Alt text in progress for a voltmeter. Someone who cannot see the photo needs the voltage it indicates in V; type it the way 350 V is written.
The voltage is 21 V
